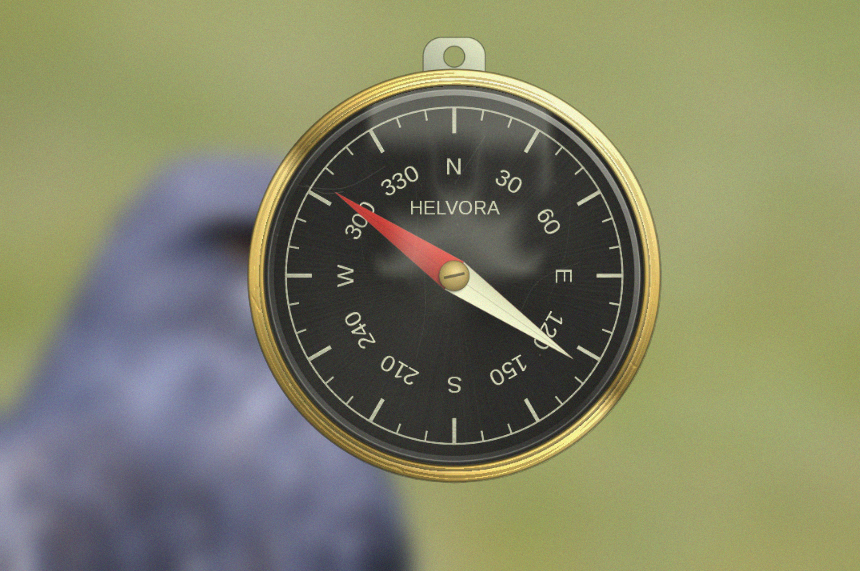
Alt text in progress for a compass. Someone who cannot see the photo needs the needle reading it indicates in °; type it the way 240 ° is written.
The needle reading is 305 °
